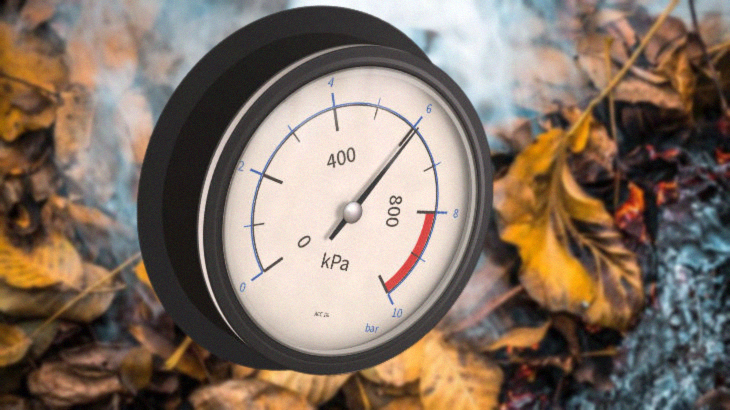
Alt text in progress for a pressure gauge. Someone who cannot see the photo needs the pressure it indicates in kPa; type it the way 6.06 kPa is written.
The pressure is 600 kPa
